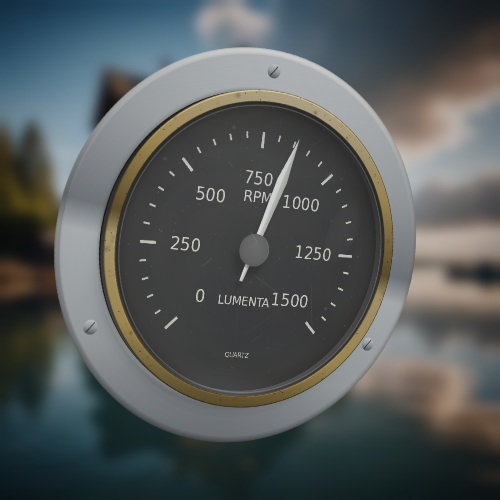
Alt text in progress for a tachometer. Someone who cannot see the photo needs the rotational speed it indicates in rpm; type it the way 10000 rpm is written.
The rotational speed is 850 rpm
